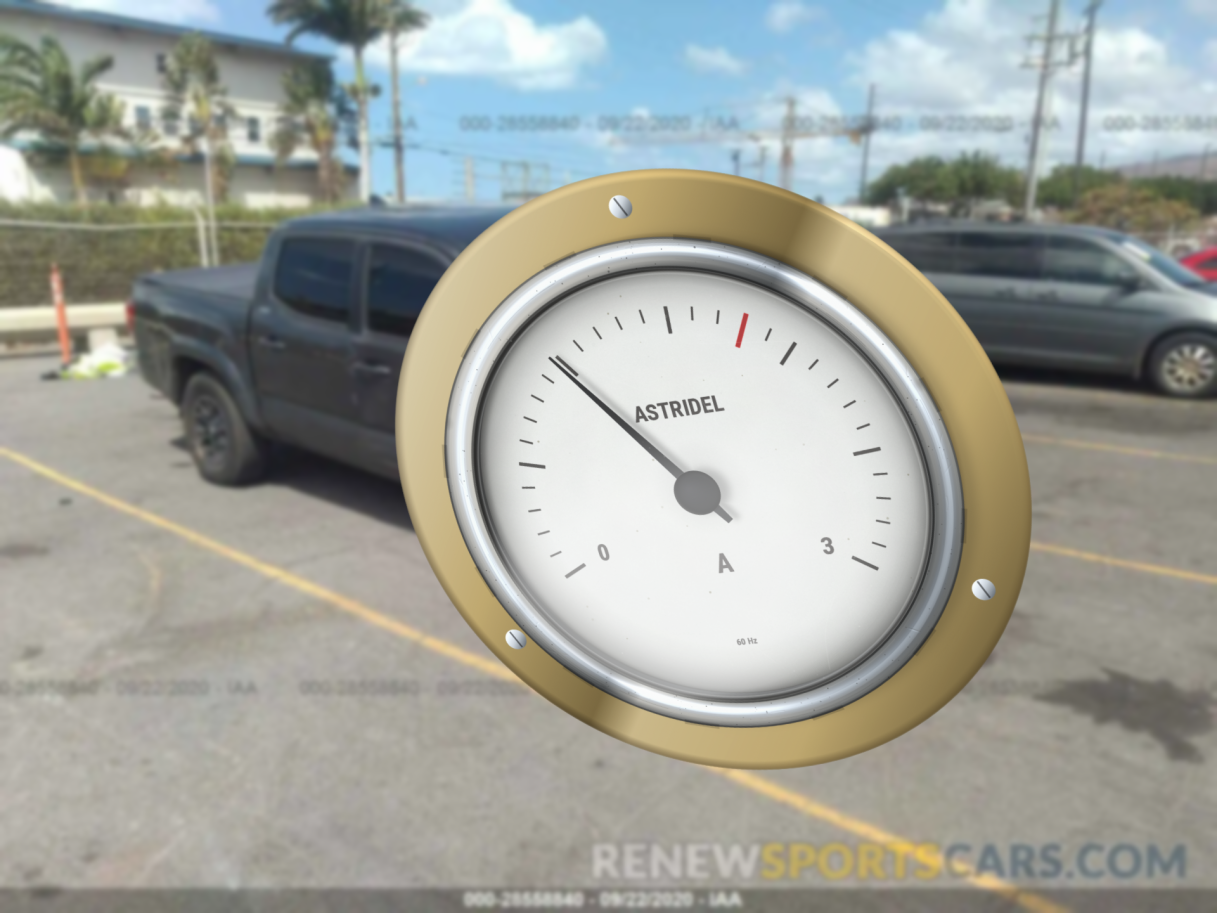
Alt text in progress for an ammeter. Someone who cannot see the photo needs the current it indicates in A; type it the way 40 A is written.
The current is 1 A
